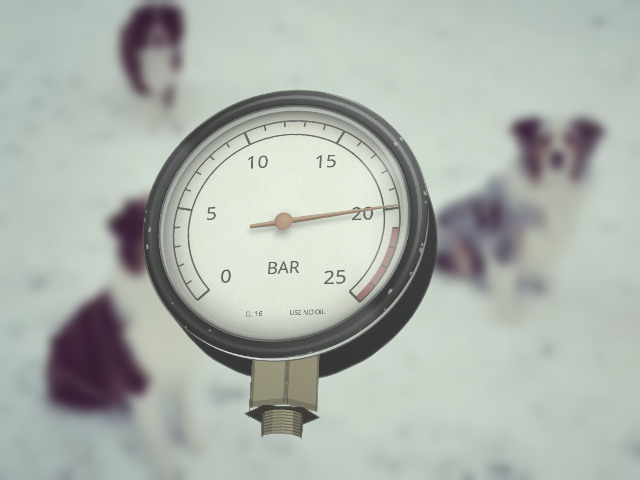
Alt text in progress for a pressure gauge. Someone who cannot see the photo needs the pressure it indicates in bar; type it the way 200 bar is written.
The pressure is 20 bar
